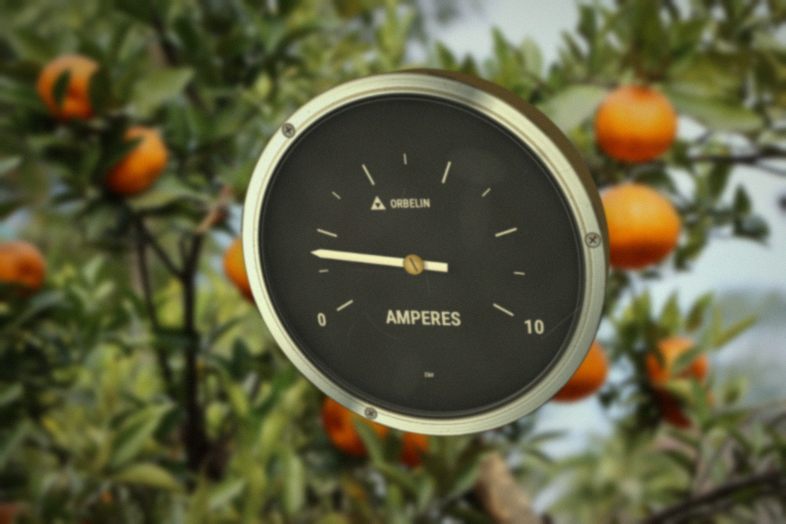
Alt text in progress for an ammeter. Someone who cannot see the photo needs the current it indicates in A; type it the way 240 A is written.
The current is 1.5 A
